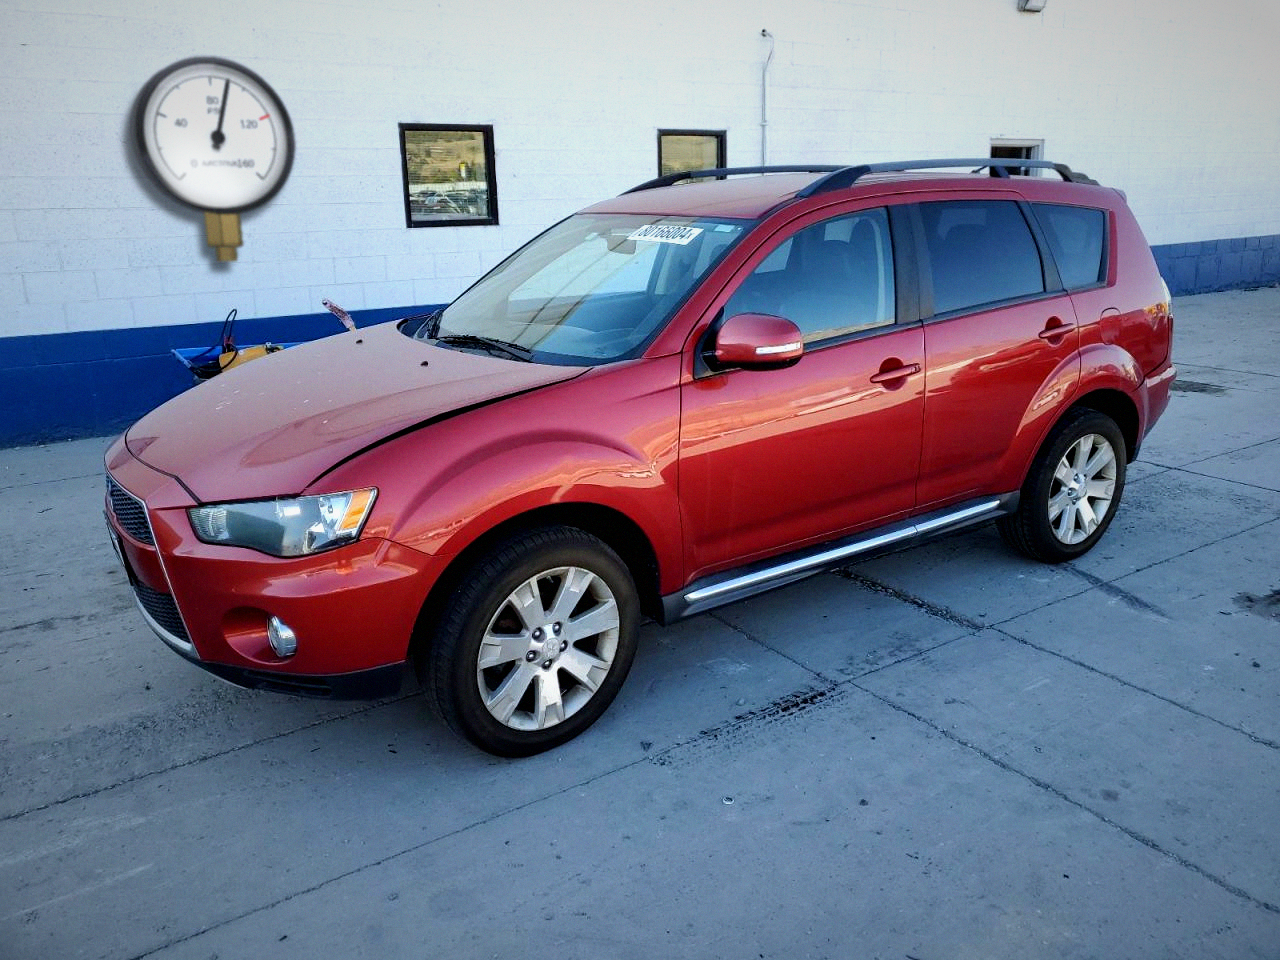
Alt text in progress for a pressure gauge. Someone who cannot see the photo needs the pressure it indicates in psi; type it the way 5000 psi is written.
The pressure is 90 psi
